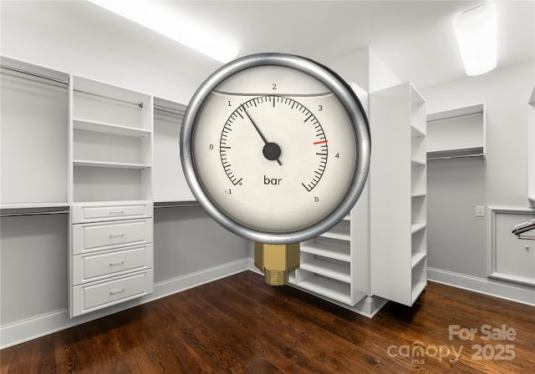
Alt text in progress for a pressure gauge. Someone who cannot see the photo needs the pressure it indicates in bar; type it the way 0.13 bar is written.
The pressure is 1.2 bar
